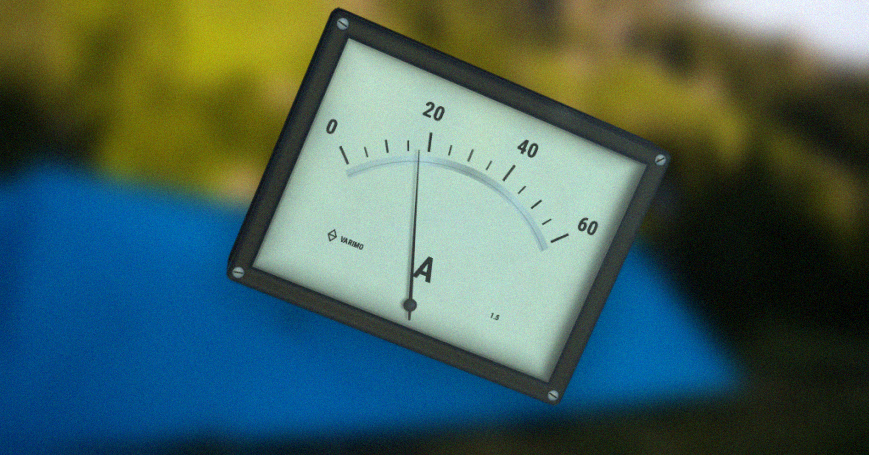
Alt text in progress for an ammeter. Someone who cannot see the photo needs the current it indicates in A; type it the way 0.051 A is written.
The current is 17.5 A
